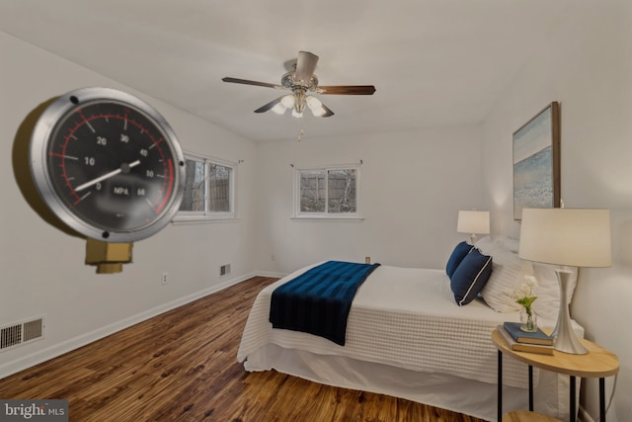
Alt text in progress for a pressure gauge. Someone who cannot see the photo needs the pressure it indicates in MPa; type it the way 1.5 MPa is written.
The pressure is 2.5 MPa
